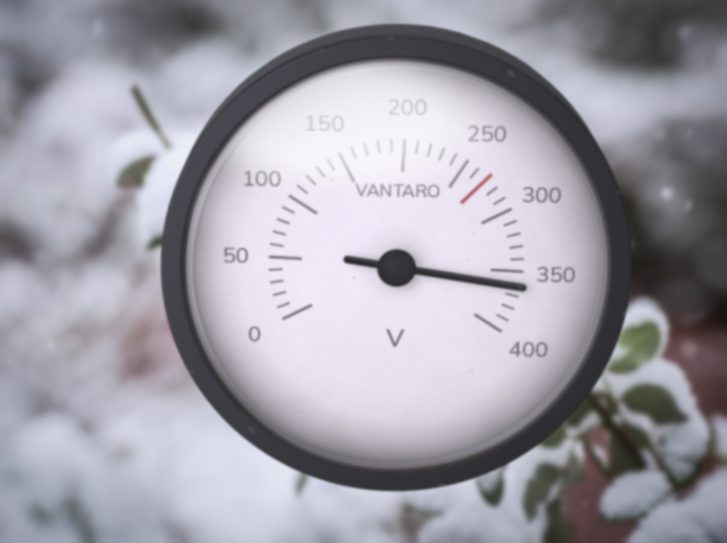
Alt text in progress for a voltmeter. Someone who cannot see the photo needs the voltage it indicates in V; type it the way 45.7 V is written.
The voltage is 360 V
